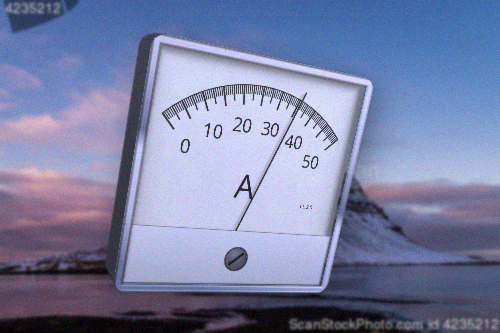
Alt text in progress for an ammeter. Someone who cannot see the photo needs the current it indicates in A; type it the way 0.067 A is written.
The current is 35 A
